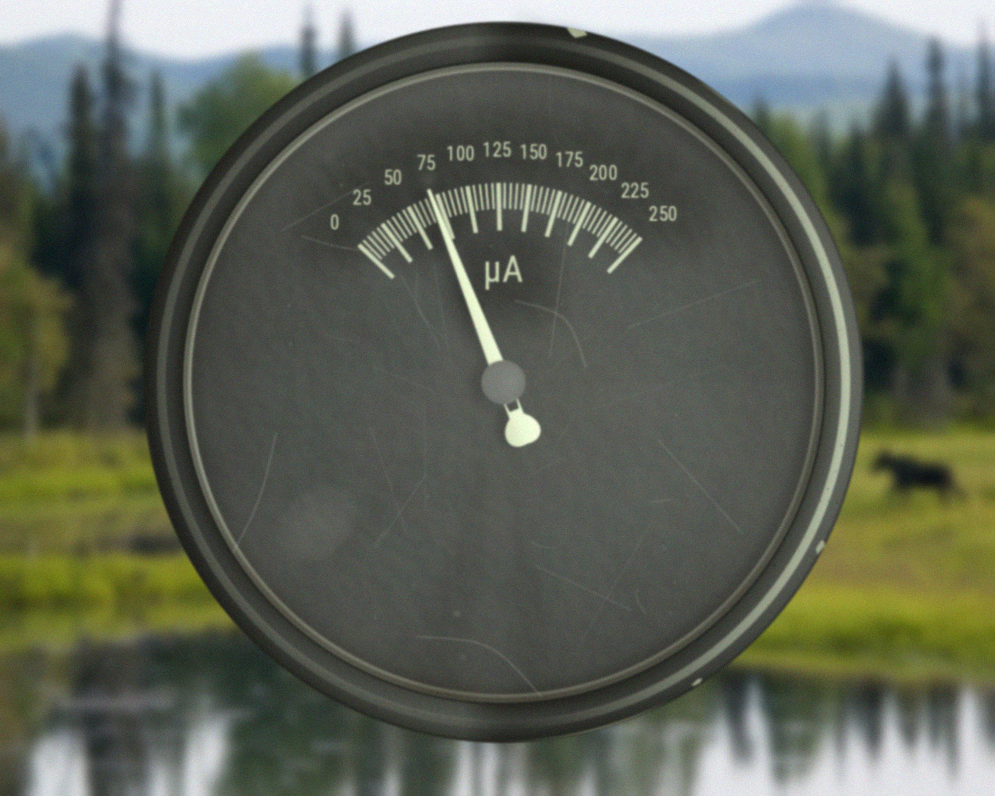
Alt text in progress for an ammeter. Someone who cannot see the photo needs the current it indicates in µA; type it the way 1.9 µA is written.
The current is 70 µA
